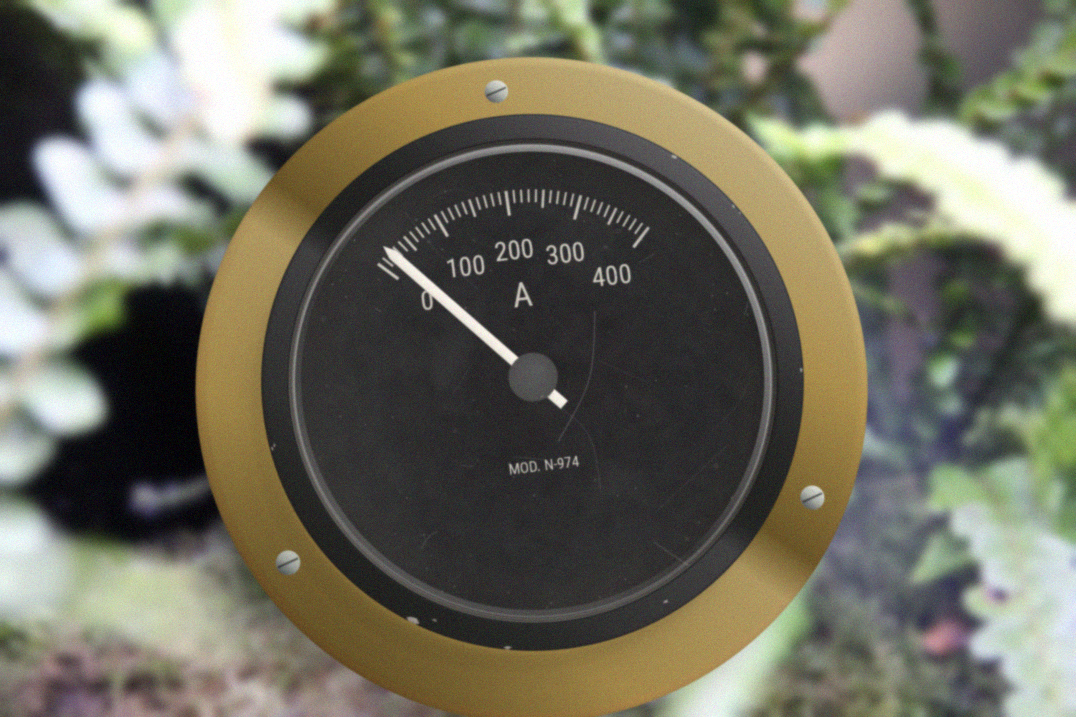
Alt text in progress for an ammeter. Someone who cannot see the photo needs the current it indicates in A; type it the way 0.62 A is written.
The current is 20 A
